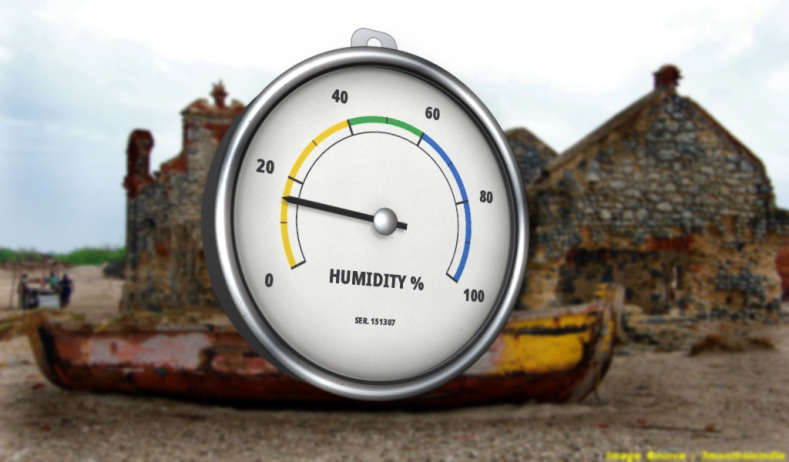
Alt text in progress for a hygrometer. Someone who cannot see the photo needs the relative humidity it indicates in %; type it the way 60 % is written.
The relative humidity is 15 %
